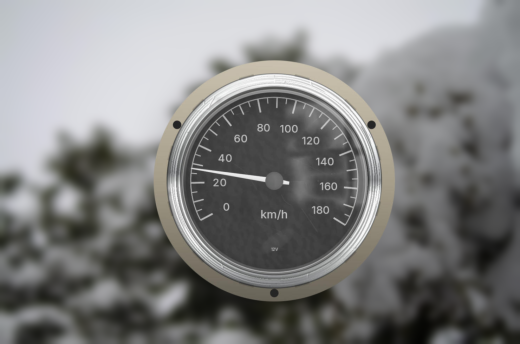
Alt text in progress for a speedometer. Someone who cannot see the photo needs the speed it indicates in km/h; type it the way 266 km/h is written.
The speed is 27.5 km/h
